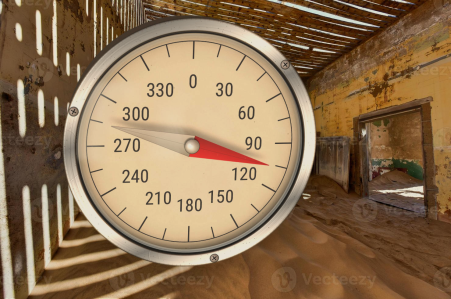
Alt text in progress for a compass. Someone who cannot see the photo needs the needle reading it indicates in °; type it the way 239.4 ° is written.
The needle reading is 105 °
